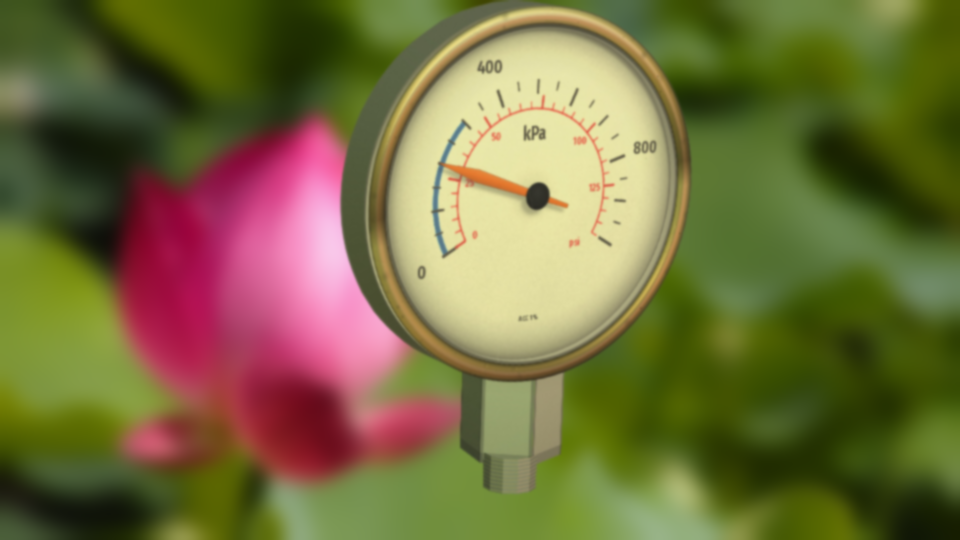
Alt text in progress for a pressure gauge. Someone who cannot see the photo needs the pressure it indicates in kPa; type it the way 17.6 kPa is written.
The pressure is 200 kPa
